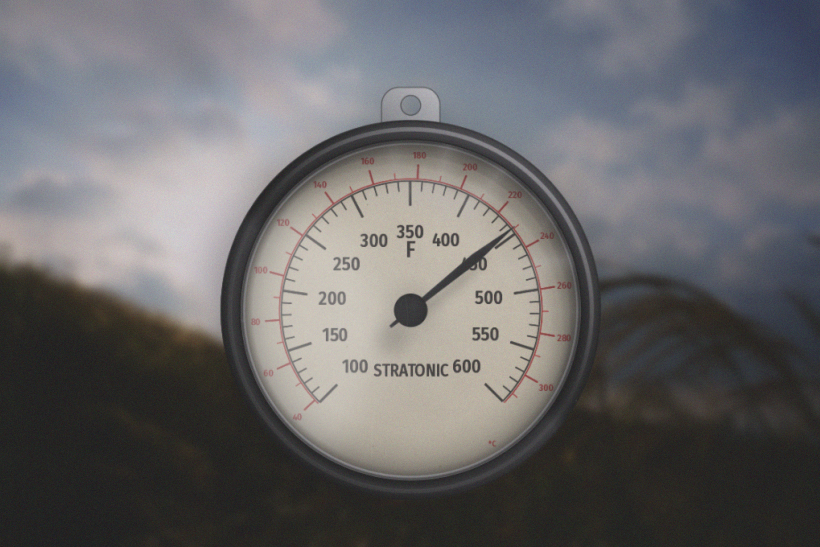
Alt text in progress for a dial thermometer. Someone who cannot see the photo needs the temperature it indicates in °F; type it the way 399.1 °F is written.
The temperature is 445 °F
